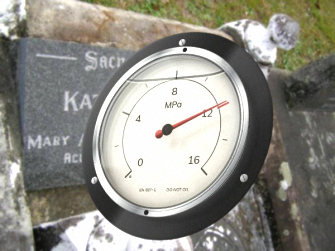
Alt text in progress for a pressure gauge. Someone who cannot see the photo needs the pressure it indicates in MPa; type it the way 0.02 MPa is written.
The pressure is 12 MPa
